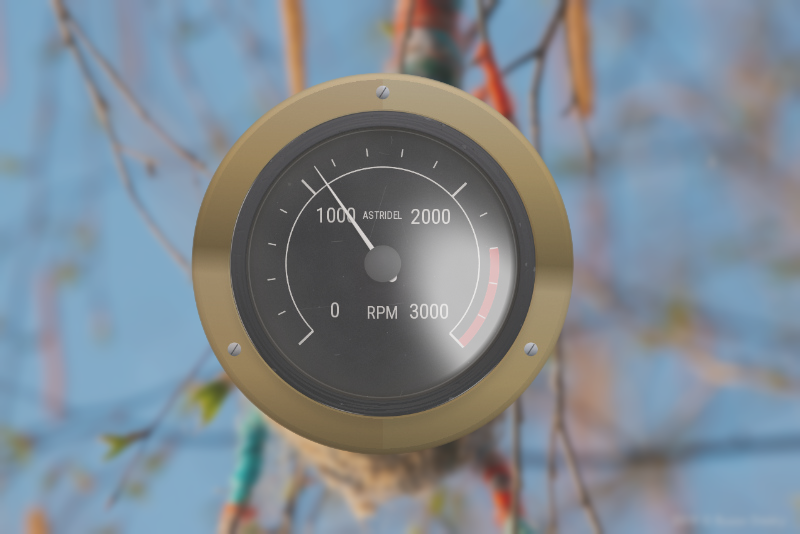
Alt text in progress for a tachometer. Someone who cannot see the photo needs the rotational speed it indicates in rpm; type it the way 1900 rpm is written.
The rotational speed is 1100 rpm
